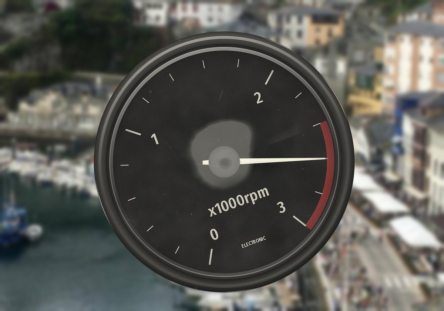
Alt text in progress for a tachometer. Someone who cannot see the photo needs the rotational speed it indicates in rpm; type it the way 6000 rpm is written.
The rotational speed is 2600 rpm
